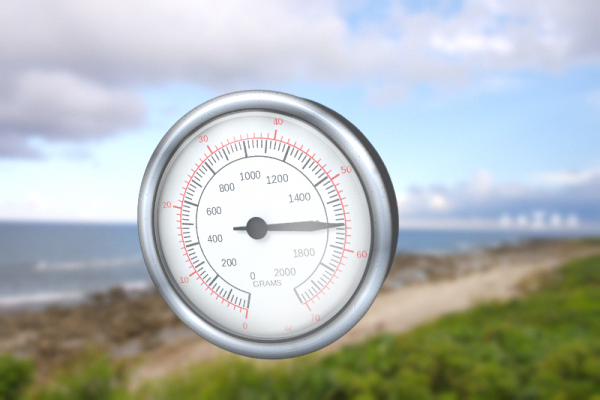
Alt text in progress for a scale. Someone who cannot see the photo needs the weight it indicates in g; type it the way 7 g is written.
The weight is 1600 g
